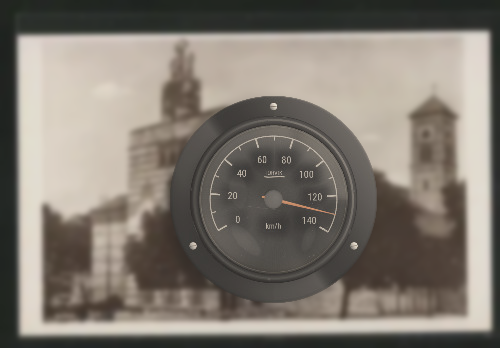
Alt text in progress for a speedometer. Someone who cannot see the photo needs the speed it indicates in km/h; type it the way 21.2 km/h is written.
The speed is 130 km/h
